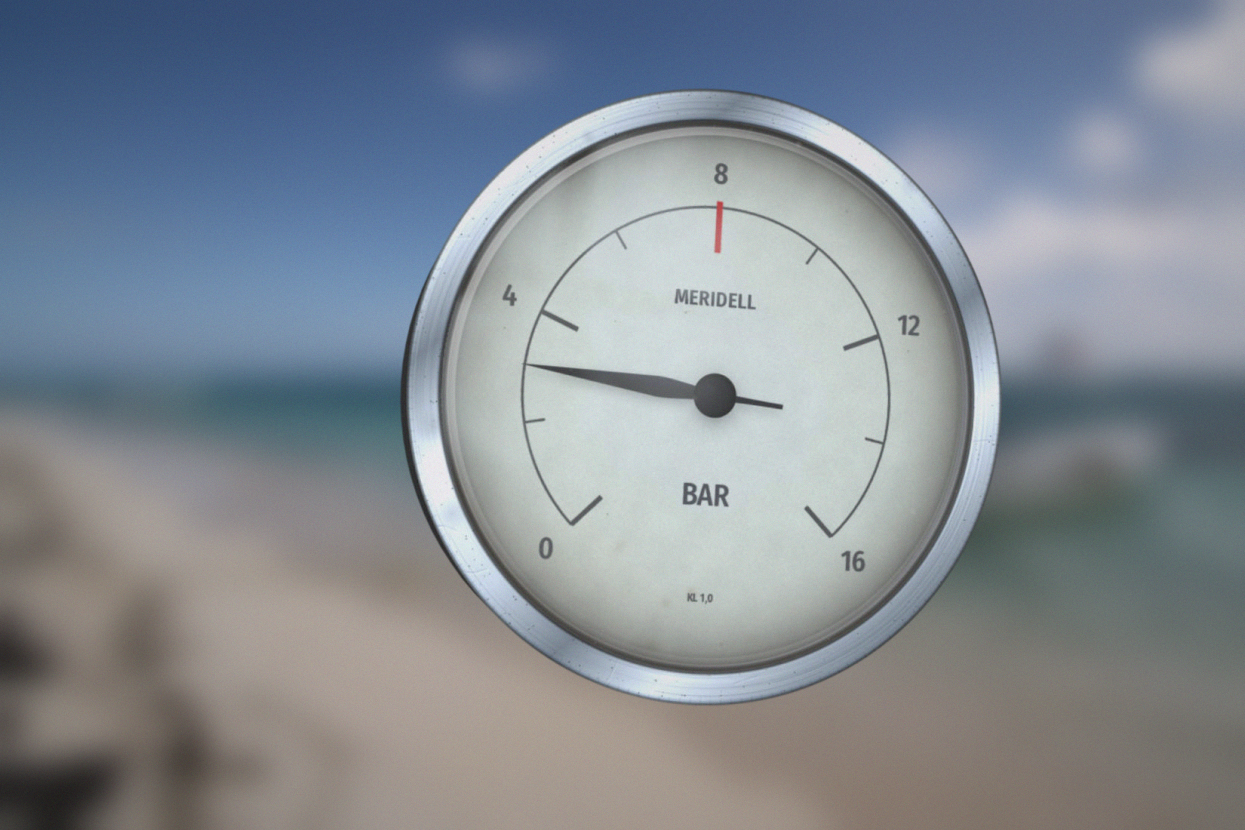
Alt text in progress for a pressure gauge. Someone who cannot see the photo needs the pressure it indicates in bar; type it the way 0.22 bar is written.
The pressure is 3 bar
